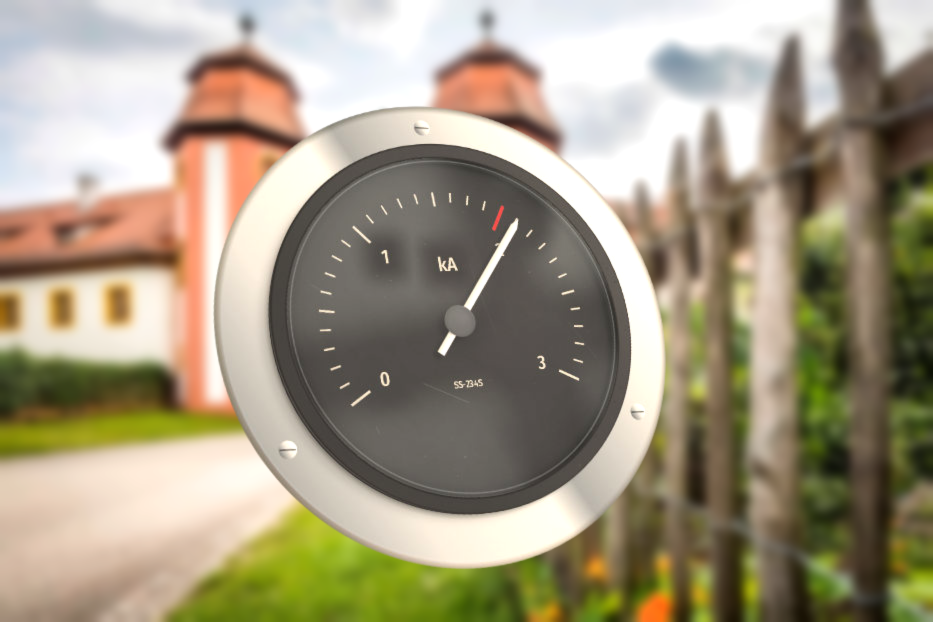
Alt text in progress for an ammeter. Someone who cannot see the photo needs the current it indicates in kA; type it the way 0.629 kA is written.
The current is 2 kA
